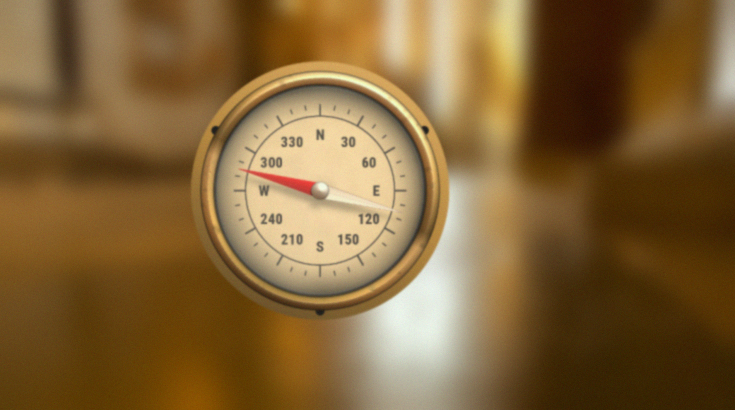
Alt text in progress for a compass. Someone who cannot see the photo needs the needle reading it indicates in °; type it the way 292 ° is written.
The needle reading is 285 °
